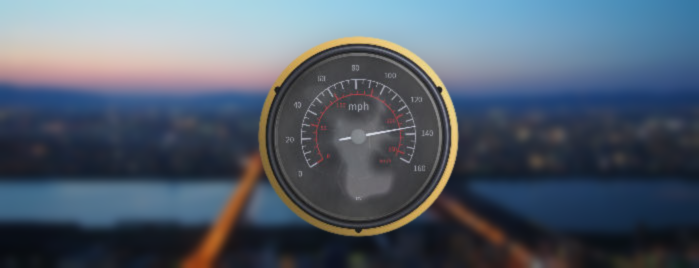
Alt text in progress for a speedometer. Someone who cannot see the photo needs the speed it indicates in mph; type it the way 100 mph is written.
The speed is 135 mph
